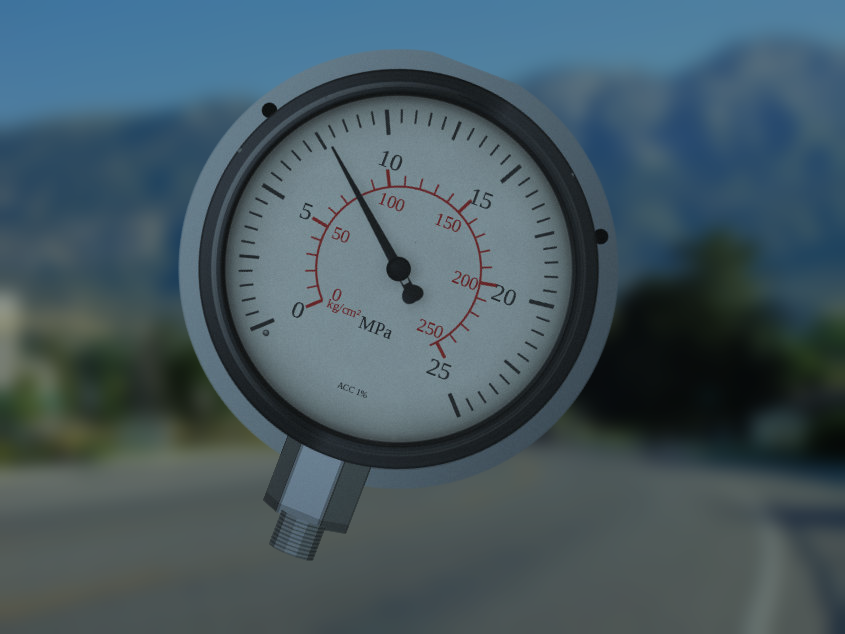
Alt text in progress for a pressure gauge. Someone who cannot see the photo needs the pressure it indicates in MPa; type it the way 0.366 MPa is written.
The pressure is 7.75 MPa
